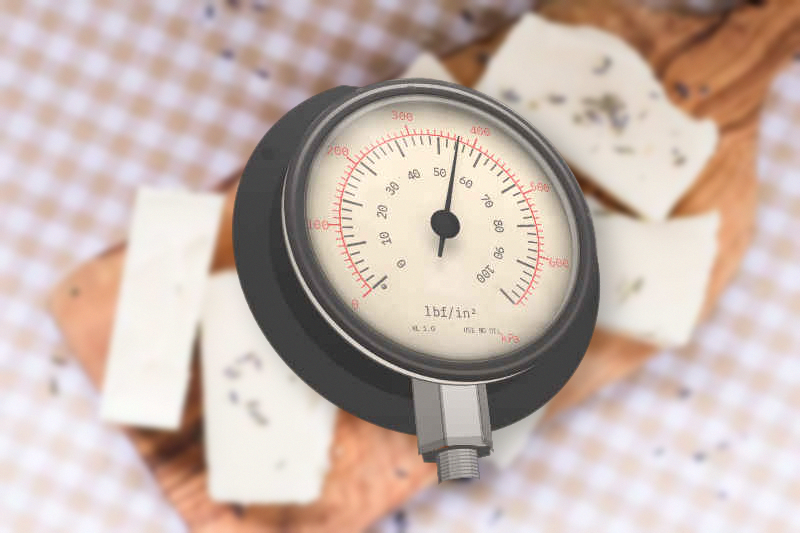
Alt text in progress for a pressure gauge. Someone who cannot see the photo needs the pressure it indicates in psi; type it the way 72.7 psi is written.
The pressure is 54 psi
